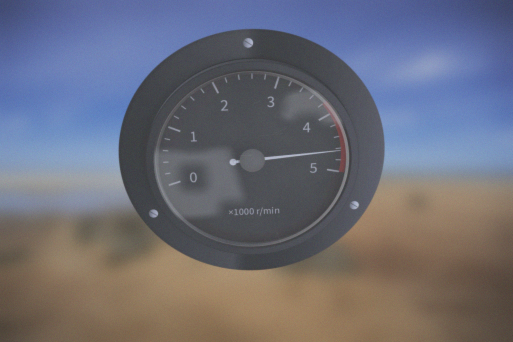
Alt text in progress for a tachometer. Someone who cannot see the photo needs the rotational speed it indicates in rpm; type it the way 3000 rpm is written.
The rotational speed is 4600 rpm
